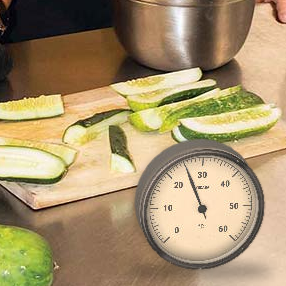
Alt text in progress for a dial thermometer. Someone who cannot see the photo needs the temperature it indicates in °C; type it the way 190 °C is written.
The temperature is 25 °C
